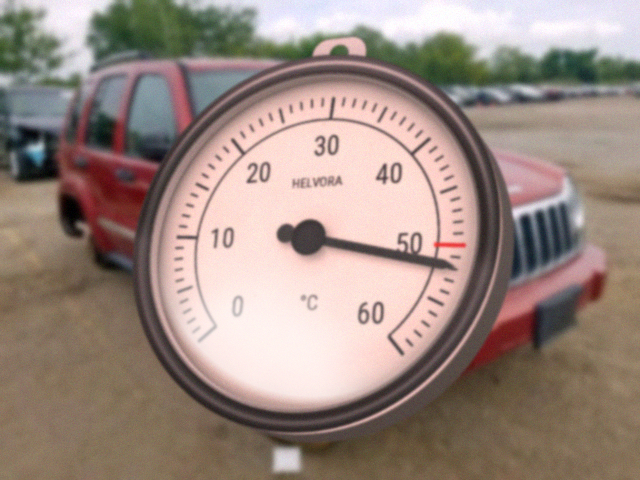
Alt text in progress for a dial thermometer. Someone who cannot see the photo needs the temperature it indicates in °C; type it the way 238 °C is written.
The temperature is 52 °C
